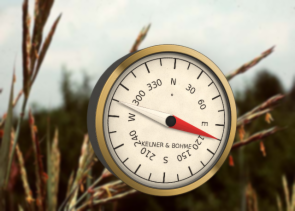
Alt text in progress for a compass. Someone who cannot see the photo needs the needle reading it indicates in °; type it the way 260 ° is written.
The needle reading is 105 °
